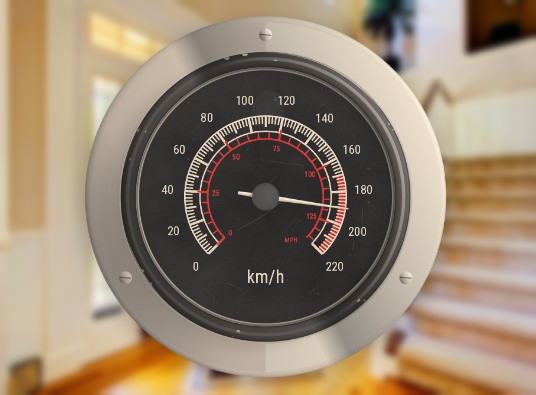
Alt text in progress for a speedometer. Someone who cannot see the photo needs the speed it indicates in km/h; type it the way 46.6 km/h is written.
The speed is 190 km/h
